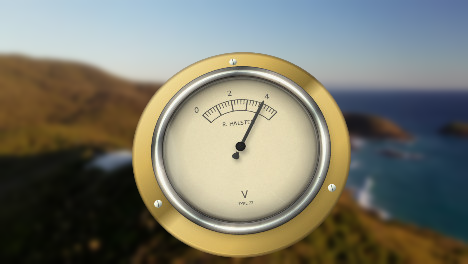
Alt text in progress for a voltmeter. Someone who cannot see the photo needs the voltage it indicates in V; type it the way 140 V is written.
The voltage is 4 V
